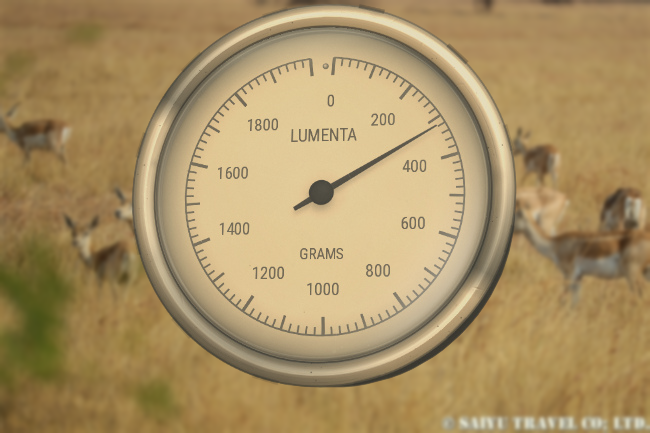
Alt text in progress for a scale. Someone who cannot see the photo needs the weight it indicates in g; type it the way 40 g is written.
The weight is 320 g
